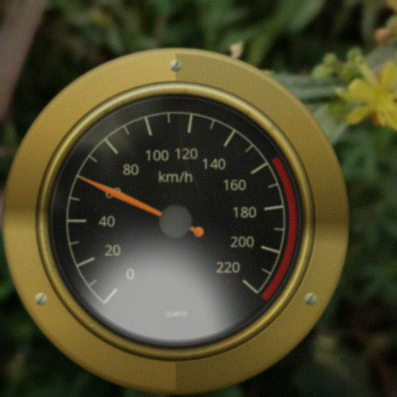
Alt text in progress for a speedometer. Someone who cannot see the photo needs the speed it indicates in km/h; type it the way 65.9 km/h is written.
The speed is 60 km/h
